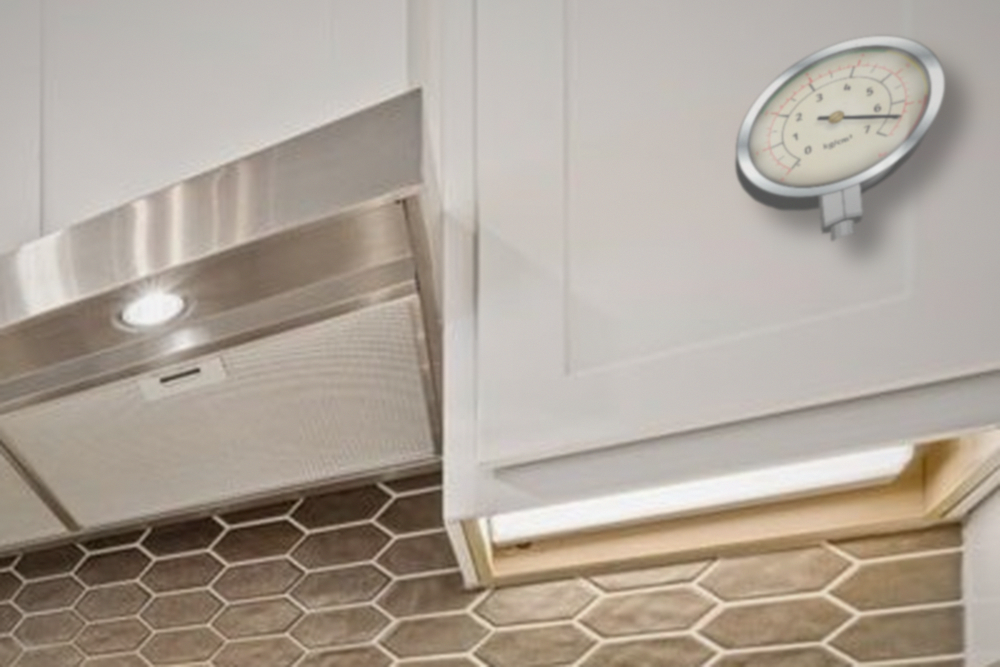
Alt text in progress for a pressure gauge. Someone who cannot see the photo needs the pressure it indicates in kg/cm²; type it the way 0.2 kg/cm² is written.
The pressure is 6.5 kg/cm²
